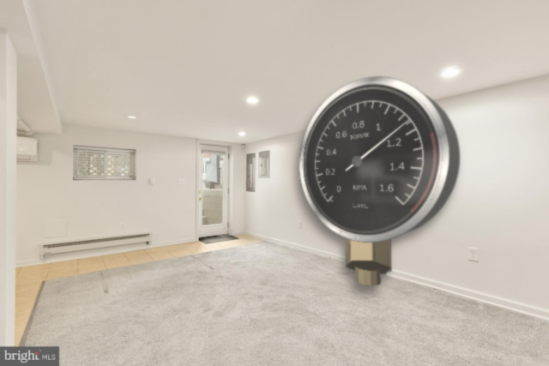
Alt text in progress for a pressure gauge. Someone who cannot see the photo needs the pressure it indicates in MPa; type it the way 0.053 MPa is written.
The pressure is 1.15 MPa
